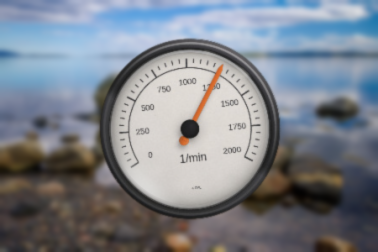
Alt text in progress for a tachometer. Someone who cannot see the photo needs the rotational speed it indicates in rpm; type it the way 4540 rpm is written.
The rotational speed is 1250 rpm
